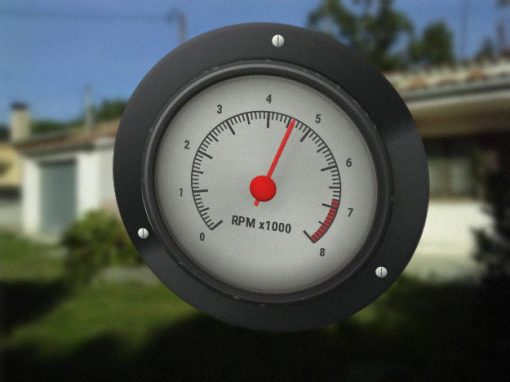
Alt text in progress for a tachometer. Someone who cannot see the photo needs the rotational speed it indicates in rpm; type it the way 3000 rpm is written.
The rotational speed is 4600 rpm
